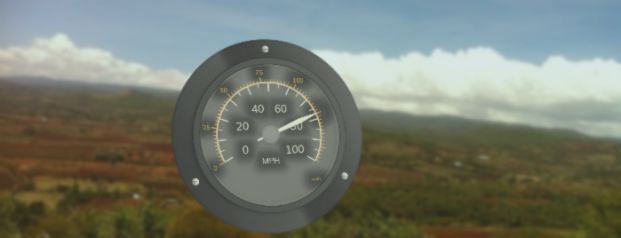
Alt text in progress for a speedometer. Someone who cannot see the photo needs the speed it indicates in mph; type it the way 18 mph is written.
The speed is 77.5 mph
